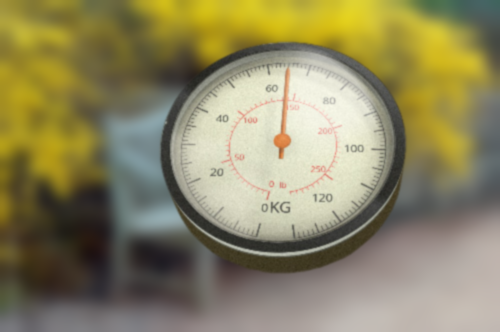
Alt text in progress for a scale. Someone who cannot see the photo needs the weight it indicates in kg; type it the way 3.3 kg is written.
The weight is 65 kg
